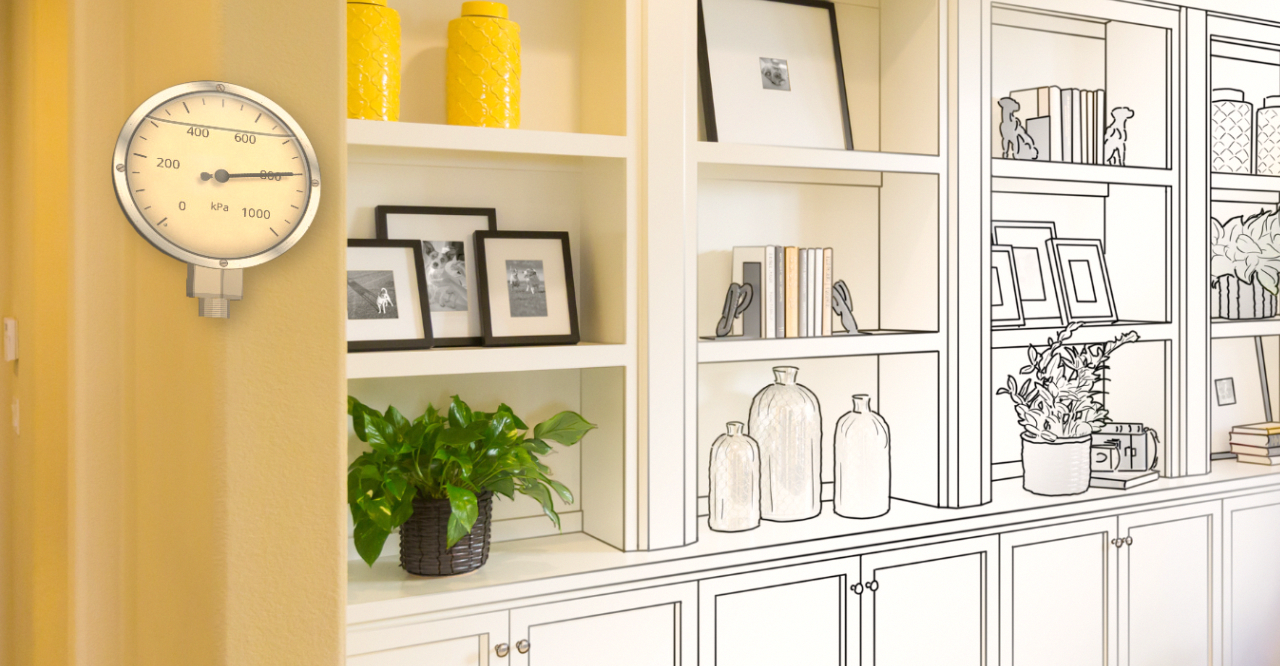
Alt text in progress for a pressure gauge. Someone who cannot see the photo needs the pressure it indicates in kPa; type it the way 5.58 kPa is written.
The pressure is 800 kPa
